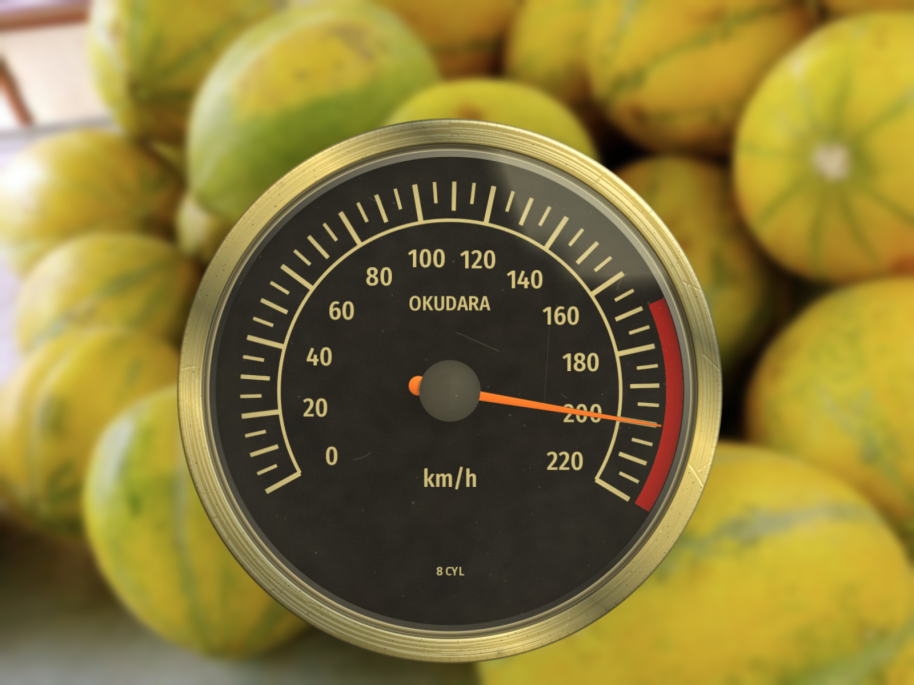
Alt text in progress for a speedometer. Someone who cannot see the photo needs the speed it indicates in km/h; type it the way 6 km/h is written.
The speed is 200 km/h
